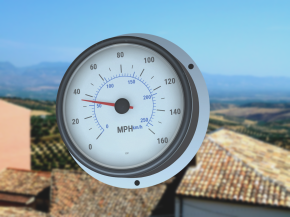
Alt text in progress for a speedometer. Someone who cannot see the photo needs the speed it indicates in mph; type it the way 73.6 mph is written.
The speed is 35 mph
